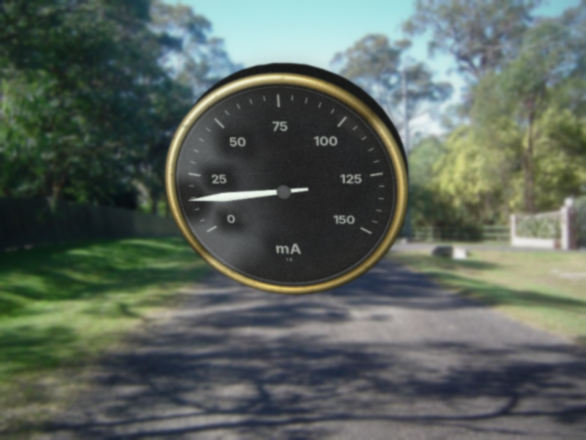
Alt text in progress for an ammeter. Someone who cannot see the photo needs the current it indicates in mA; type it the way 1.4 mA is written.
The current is 15 mA
